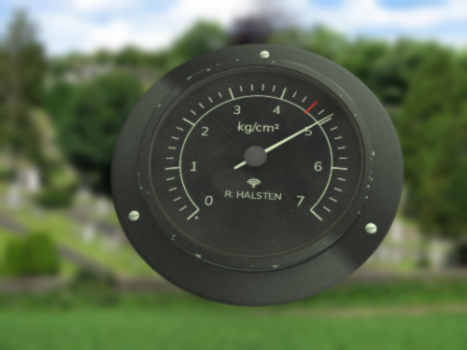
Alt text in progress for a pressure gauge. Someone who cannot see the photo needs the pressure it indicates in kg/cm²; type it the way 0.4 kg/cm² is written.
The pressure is 5 kg/cm²
